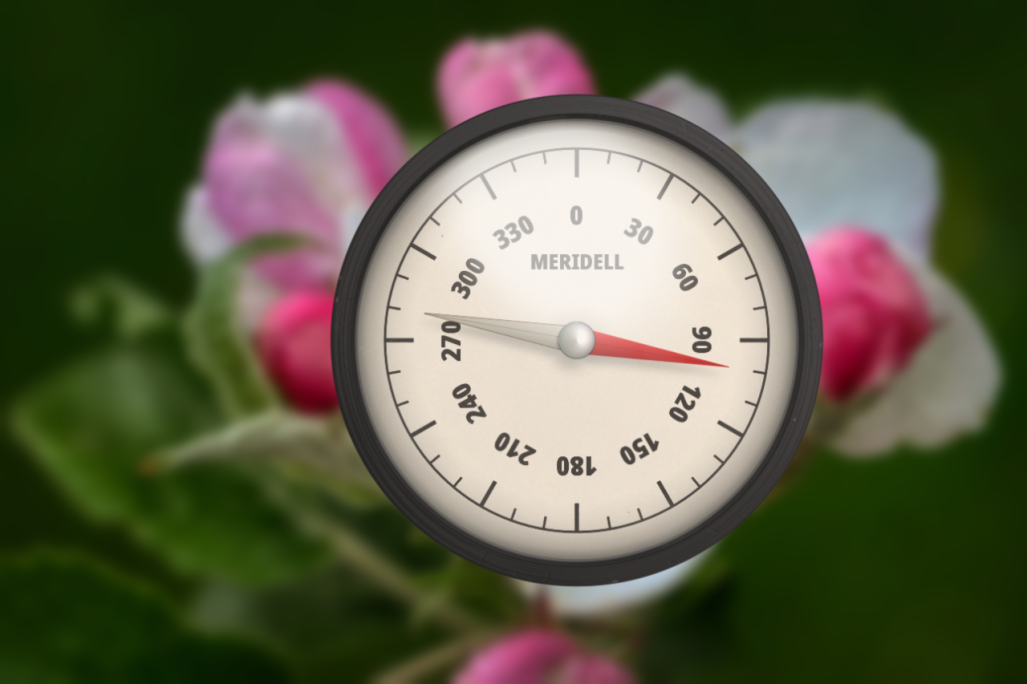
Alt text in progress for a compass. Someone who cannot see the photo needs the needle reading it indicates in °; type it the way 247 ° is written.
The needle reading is 100 °
